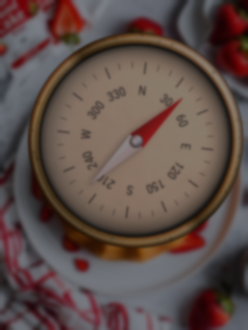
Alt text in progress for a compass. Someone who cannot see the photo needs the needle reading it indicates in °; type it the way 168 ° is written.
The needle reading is 40 °
